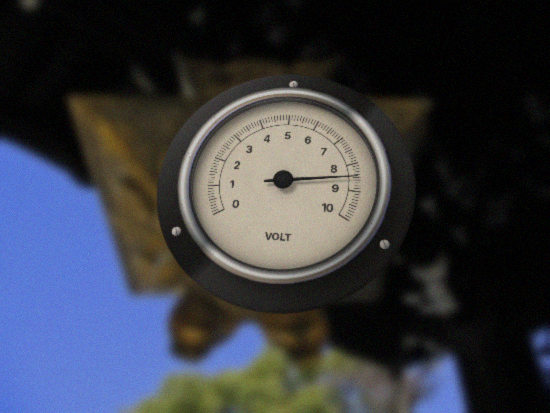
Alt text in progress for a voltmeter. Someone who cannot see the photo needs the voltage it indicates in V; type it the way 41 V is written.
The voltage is 8.5 V
